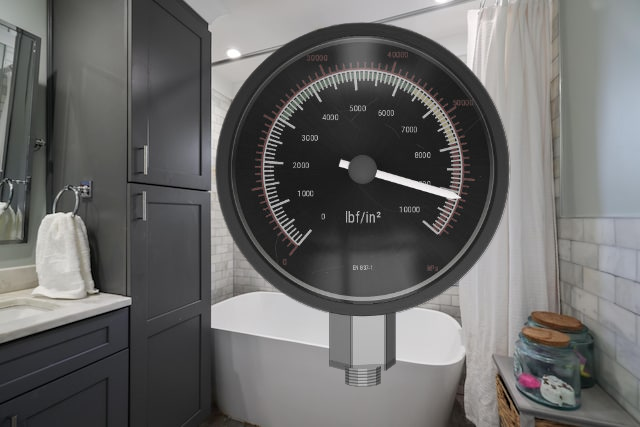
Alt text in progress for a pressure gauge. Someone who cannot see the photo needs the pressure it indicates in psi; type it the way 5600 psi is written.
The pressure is 9100 psi
